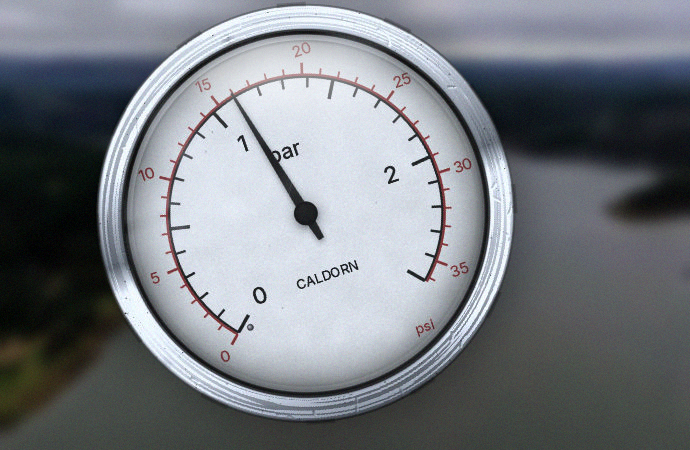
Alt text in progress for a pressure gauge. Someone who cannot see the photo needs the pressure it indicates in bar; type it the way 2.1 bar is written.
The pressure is 1.1 bar
